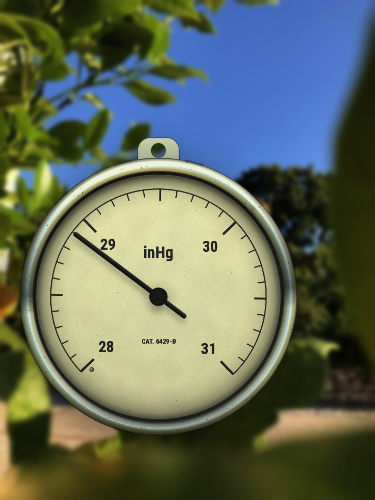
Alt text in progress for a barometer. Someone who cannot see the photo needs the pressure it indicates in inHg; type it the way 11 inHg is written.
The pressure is 28.9 inHg
